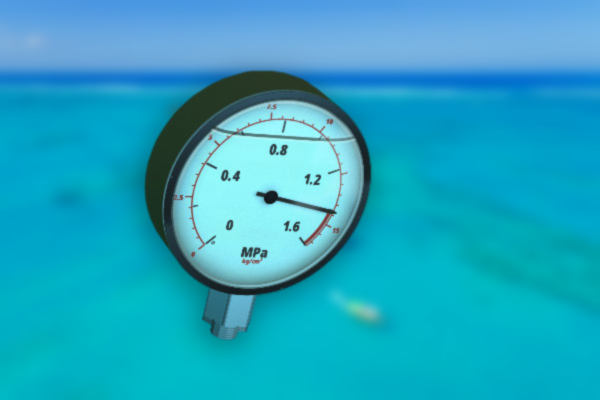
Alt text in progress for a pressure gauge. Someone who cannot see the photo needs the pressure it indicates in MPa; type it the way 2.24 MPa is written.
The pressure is 1.4 MPa
